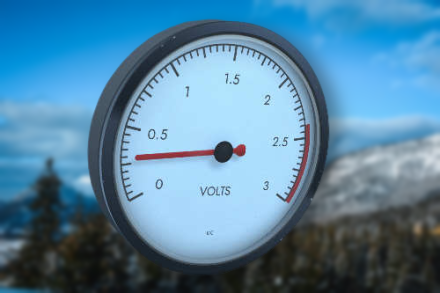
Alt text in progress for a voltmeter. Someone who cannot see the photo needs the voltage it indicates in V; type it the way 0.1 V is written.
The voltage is 0.3 V
